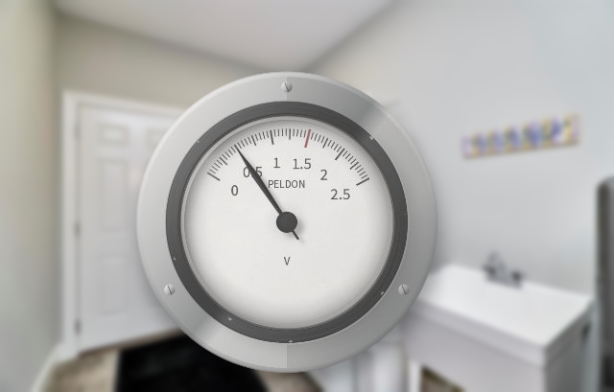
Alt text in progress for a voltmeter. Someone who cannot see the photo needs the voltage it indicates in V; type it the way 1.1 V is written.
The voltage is 0.5 V
